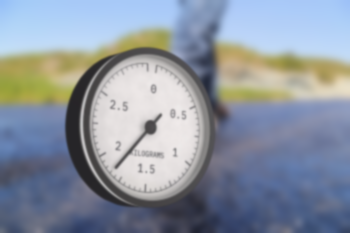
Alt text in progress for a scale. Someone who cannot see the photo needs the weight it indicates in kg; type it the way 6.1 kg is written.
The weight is 1.85 kg
